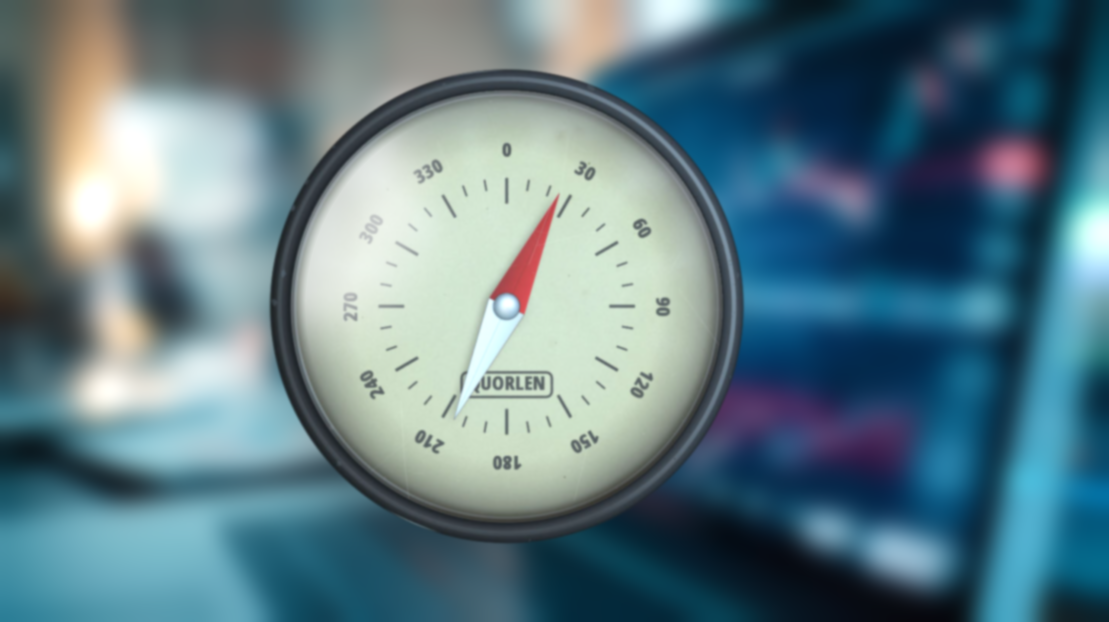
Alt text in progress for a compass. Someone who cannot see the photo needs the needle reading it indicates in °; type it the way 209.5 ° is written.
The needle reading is 25 °
